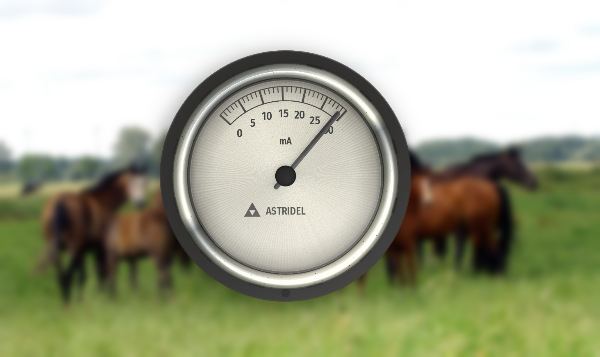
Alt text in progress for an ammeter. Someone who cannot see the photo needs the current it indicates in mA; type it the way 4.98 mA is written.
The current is 29 mA
